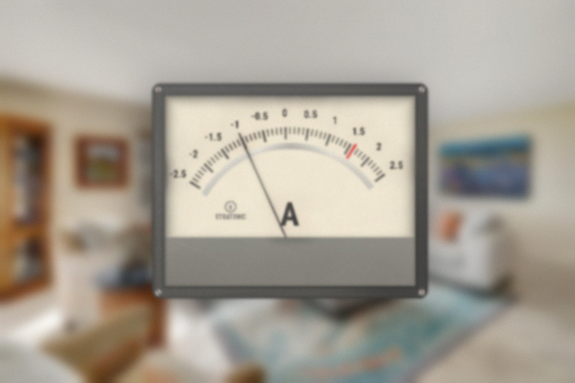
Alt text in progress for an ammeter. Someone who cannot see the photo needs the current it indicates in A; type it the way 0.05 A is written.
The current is -1 A
